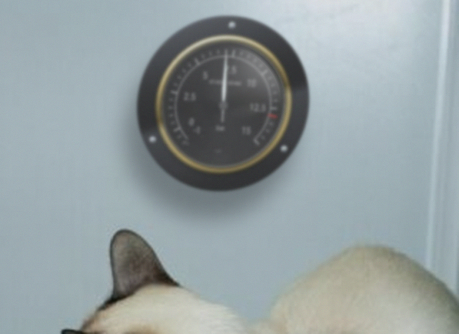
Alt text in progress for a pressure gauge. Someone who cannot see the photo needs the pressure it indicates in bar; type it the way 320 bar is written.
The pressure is 7 bar
